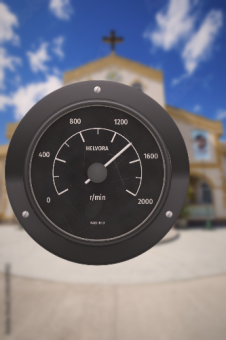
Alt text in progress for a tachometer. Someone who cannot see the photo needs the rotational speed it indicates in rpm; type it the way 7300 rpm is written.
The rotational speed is 1400 rpm
